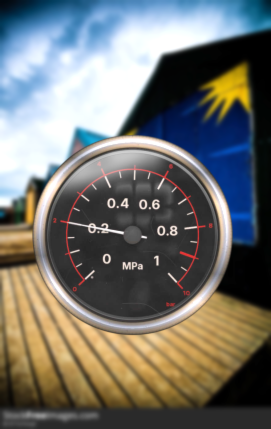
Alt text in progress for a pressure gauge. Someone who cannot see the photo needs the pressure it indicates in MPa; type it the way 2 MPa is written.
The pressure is 0.2 MPa
